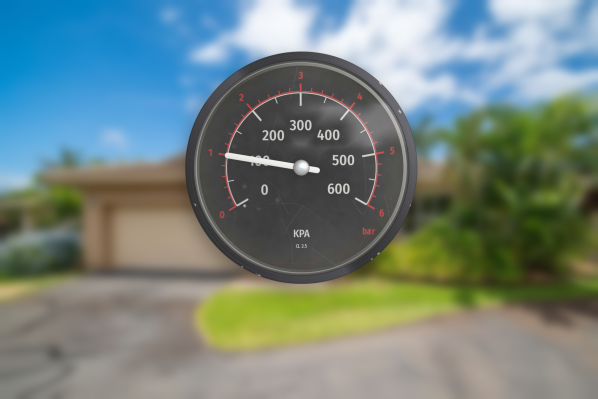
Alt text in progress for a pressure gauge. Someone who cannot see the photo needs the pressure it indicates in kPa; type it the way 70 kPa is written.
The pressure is 100 kPa
